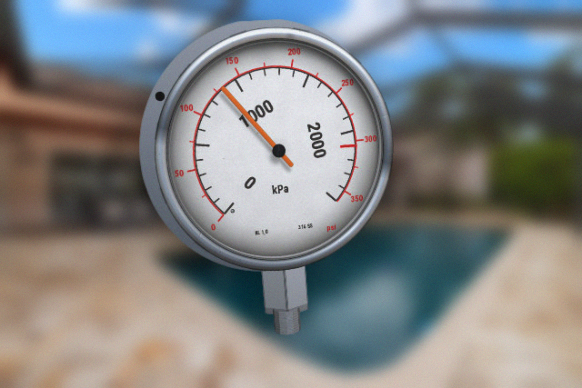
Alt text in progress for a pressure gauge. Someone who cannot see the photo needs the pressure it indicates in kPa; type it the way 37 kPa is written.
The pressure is 900 kPa
